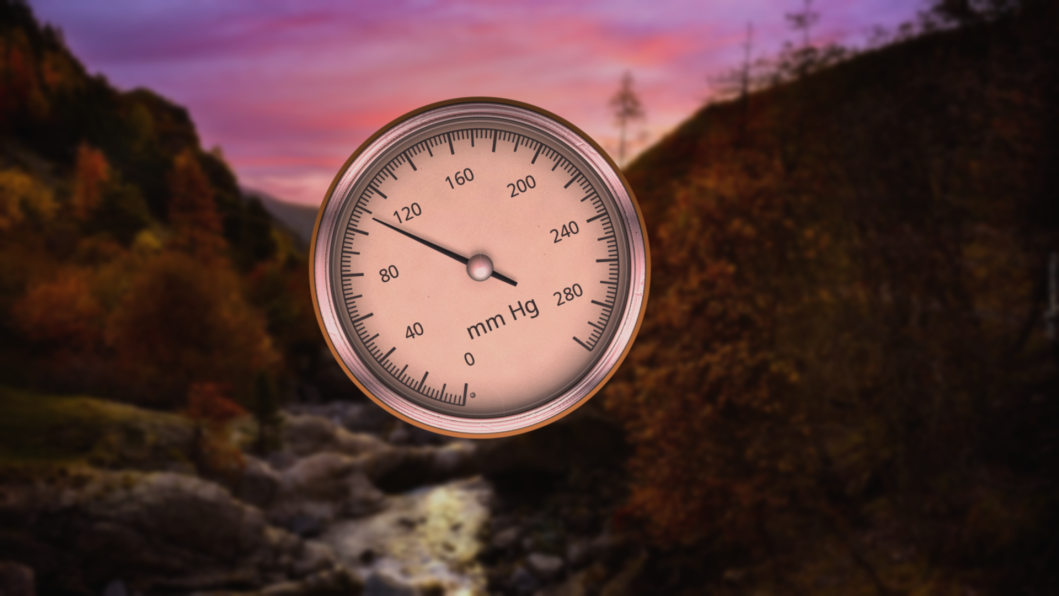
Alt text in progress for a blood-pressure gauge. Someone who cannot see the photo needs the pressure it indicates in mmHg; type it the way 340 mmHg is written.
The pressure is 108 mmHg
